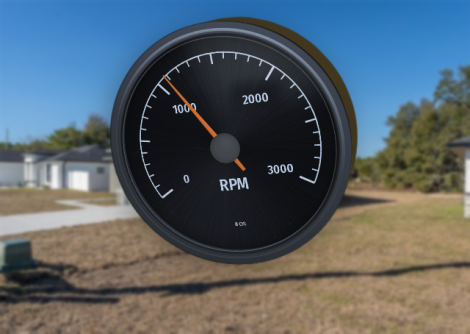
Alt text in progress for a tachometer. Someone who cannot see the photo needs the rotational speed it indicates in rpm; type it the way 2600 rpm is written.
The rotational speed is 1100 rpm
